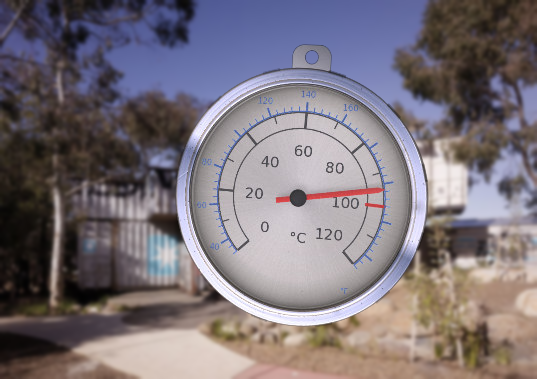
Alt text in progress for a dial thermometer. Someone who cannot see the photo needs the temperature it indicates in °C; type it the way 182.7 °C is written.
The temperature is 95 °C
